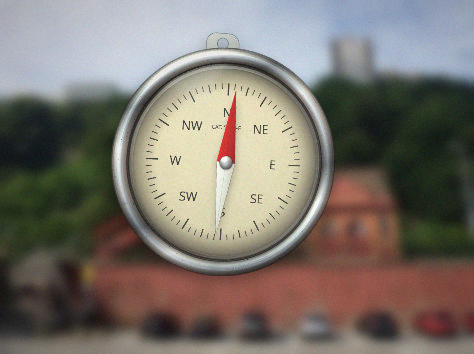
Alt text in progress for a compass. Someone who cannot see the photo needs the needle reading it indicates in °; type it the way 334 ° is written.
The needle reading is 5 °
